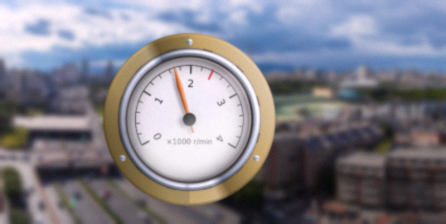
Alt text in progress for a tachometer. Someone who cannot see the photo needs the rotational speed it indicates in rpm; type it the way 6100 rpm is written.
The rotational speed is 1700 rpm
